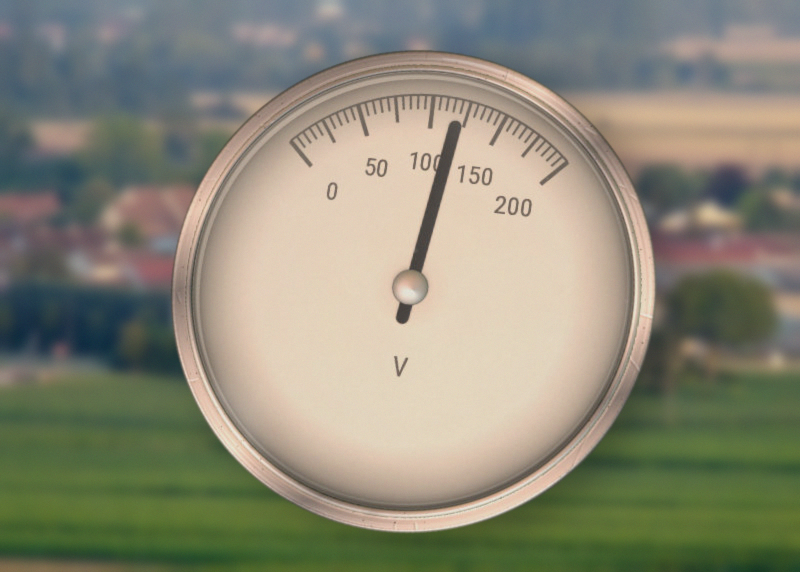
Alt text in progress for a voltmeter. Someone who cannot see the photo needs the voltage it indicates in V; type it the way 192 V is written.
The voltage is 120 V
